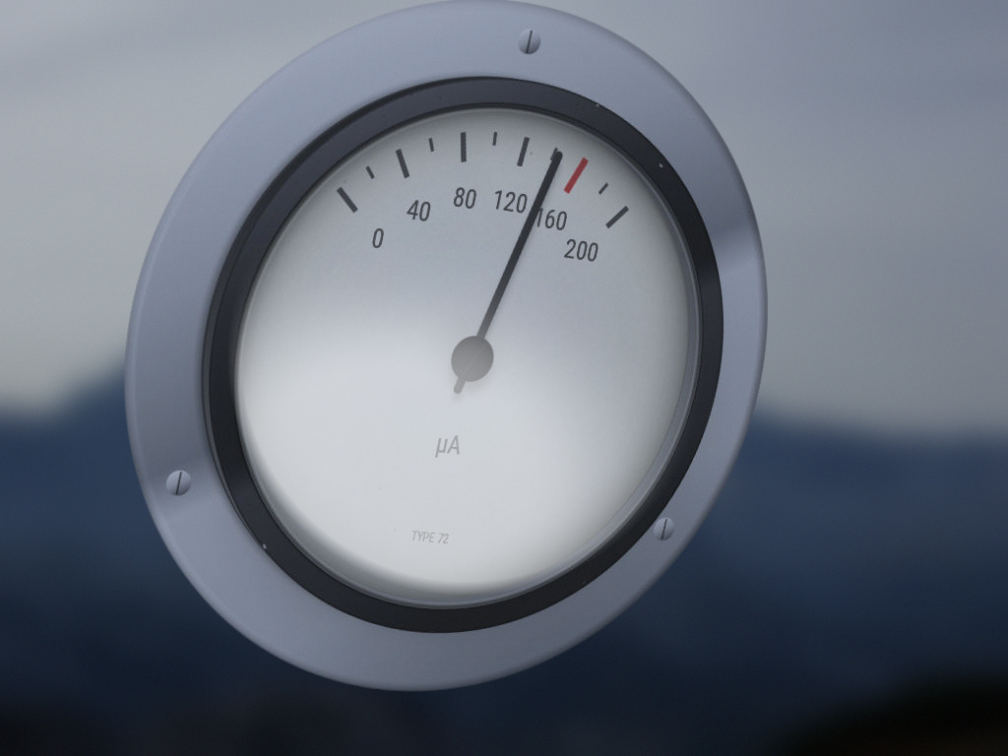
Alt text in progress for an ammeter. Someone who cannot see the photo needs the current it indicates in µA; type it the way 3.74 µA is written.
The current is 140 µA
